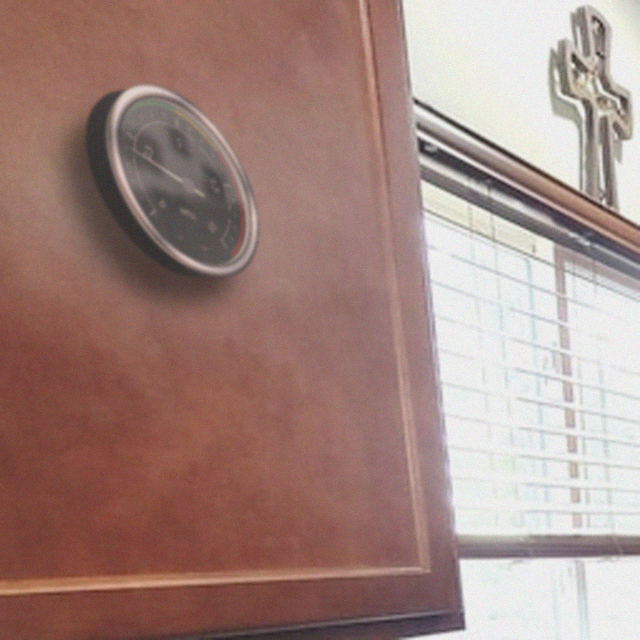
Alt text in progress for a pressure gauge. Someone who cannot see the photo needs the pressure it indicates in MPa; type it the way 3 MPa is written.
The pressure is 2 MPa
